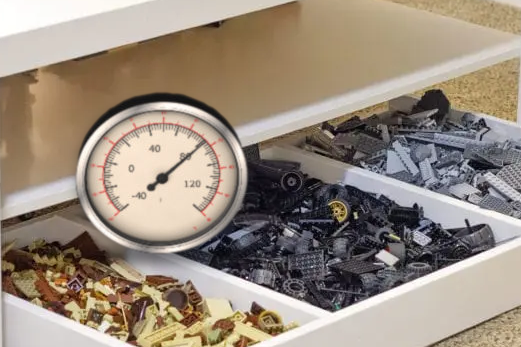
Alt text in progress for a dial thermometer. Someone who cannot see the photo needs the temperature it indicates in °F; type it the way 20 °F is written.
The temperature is 80 °F
